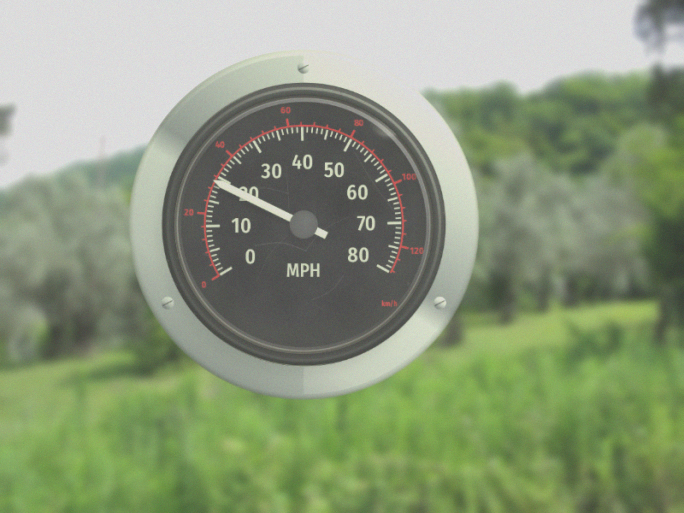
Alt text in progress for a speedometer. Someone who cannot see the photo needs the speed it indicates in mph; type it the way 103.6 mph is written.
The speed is 19 mph
